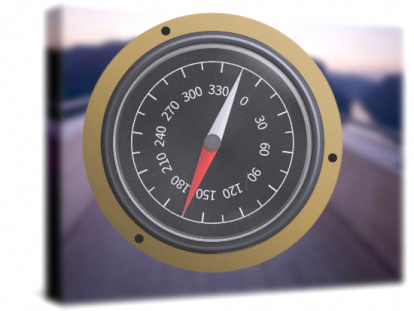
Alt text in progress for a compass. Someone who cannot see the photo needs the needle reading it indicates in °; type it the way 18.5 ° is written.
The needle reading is 165 °
